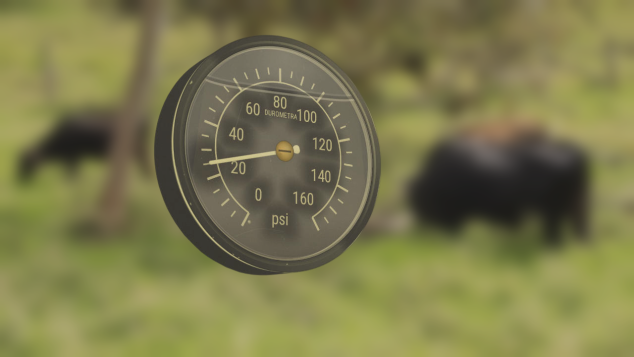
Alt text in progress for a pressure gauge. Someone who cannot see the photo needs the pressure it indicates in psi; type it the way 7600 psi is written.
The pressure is 25 psi
